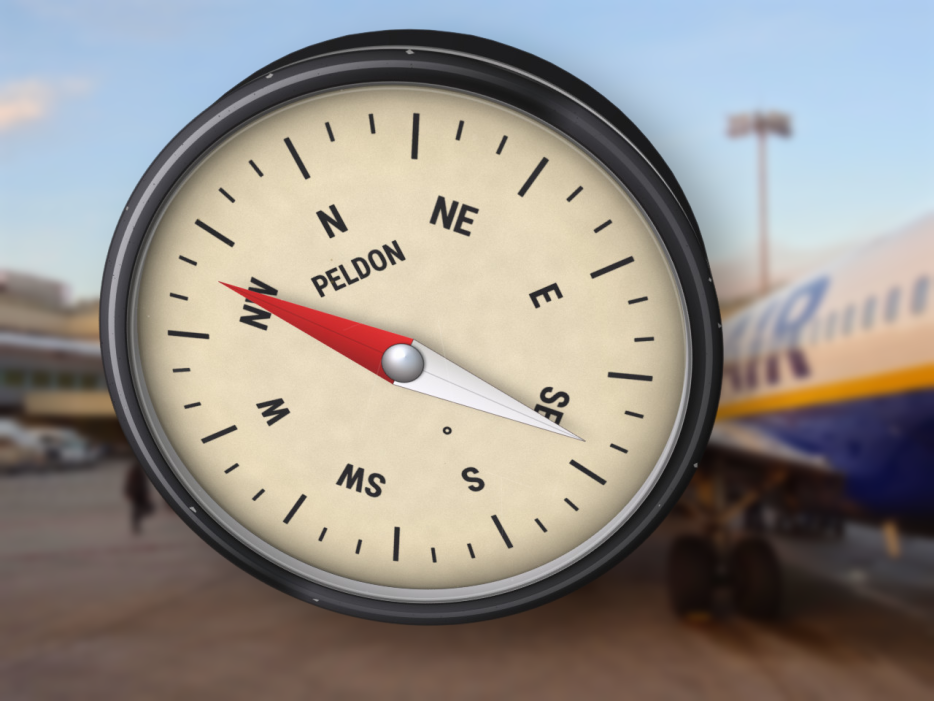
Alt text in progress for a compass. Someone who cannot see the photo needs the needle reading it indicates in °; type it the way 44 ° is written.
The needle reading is 320 °
